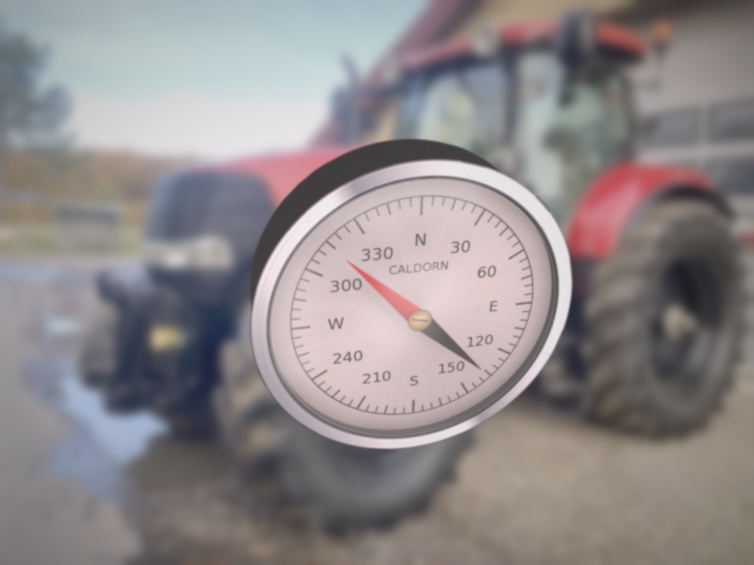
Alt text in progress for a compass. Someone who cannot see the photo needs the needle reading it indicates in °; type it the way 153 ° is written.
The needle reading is 315 °
